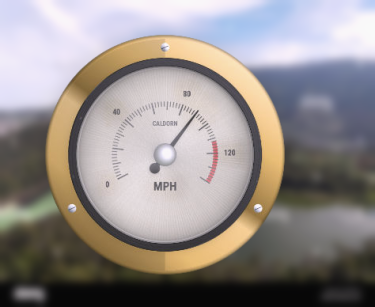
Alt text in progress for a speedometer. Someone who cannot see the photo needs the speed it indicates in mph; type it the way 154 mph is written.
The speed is 90 mph
